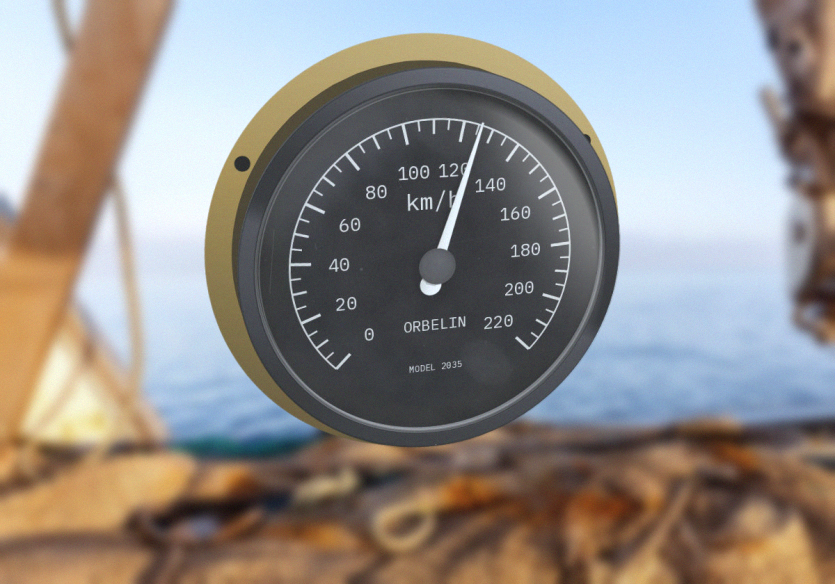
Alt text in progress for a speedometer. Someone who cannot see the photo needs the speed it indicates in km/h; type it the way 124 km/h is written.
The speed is 125 km/h
